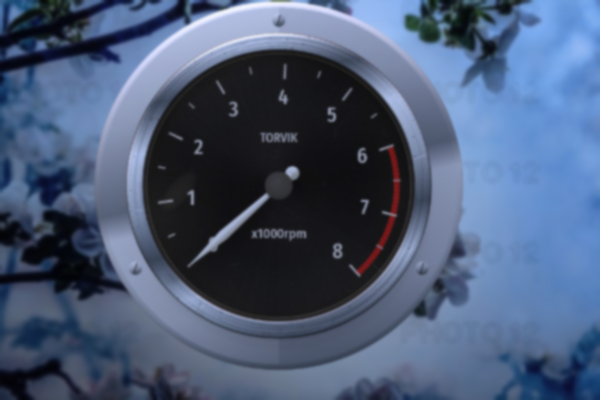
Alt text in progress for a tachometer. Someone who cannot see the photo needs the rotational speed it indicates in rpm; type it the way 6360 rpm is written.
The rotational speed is 0 rpm
